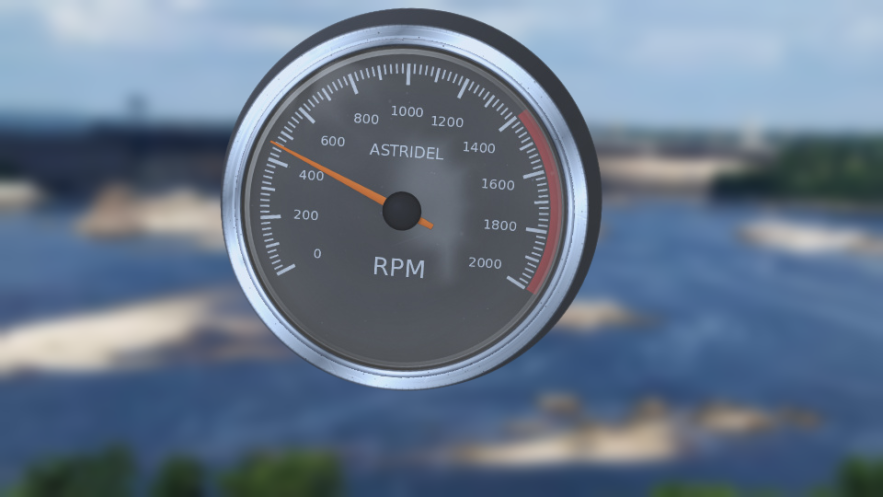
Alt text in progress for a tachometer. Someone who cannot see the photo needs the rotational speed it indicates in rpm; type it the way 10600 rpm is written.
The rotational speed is 460 rpm
